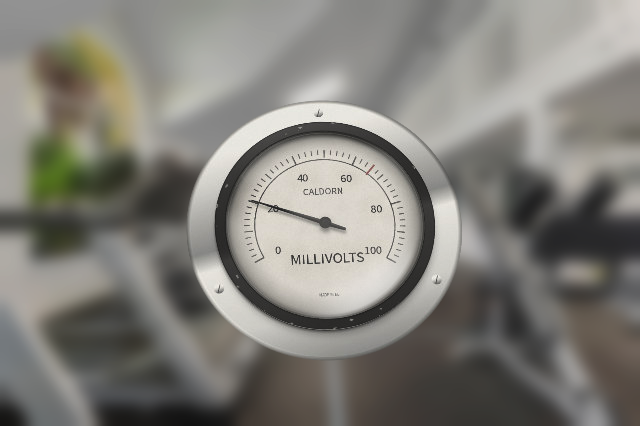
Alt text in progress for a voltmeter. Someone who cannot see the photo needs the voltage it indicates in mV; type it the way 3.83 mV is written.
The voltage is 20 mV
